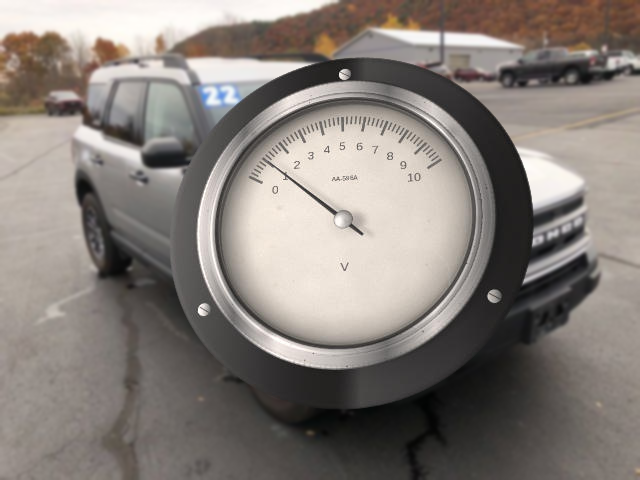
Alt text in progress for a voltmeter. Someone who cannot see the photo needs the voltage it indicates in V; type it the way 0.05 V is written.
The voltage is 1 V
